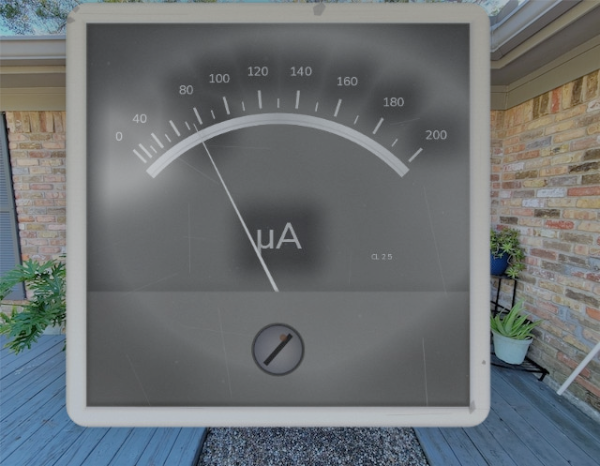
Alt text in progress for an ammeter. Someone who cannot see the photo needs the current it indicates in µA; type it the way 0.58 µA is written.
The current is 75 µA
